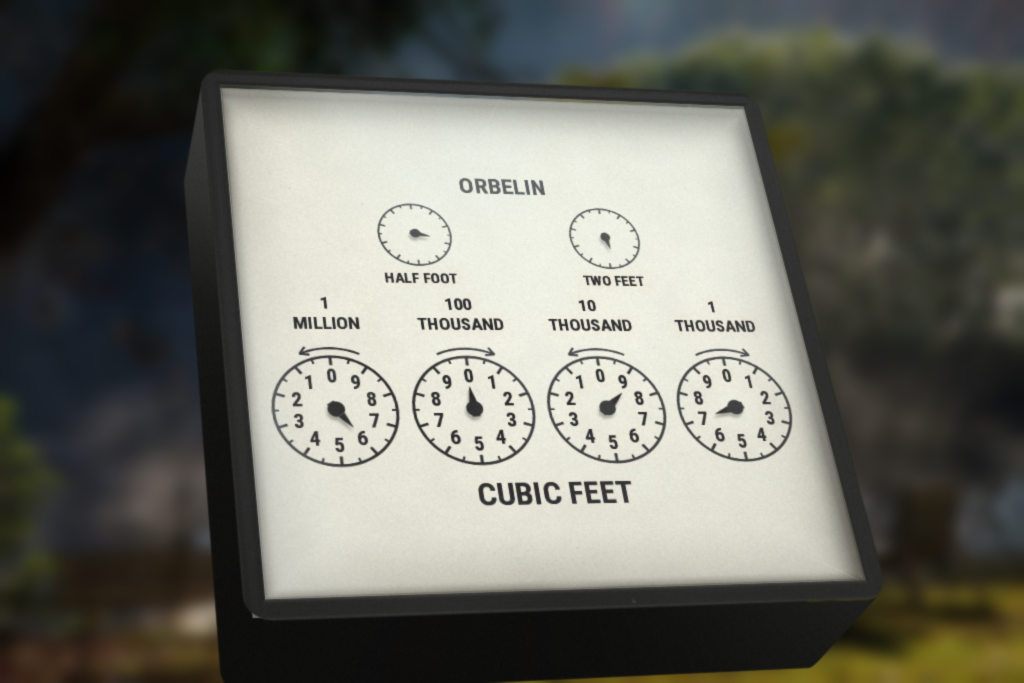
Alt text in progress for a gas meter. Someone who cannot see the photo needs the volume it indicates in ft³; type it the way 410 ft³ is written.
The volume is 598700 ft³
